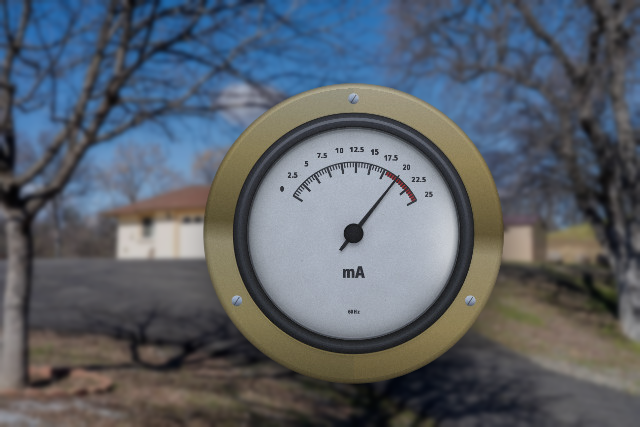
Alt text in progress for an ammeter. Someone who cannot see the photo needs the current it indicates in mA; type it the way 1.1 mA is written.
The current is 20 mA
